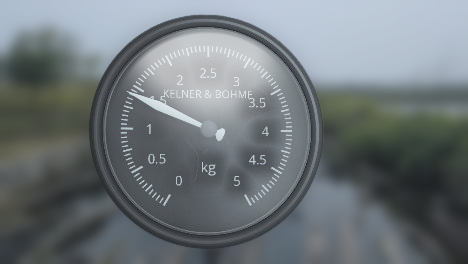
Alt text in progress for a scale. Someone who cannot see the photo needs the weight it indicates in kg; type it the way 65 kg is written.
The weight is 1.4 kg
